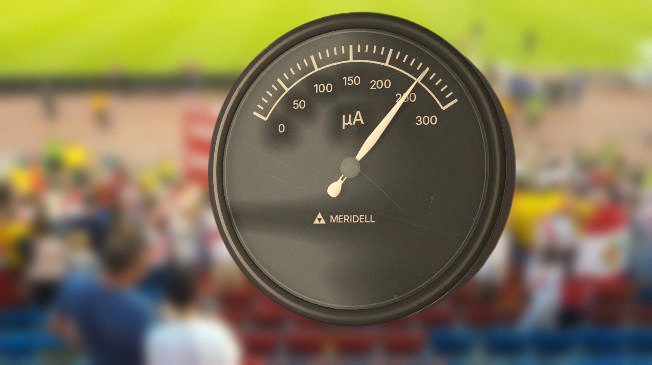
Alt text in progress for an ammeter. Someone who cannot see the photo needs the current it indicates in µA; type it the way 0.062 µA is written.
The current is 250 µA
